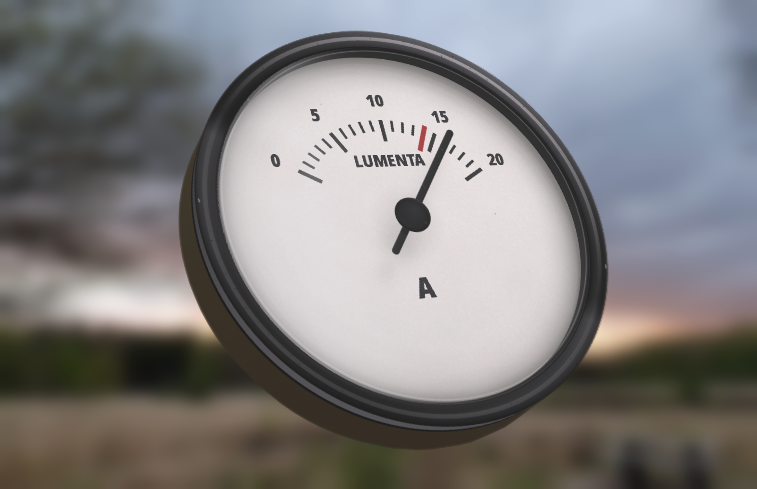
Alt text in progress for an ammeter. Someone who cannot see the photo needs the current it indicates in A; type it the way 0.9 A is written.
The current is 16 A
